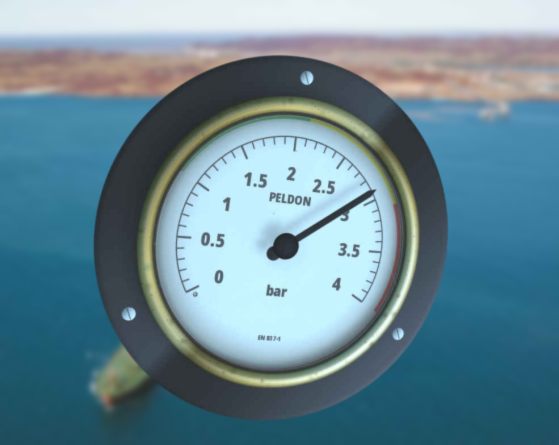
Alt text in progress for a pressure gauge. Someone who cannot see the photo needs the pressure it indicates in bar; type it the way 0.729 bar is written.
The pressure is 2.9 bar
